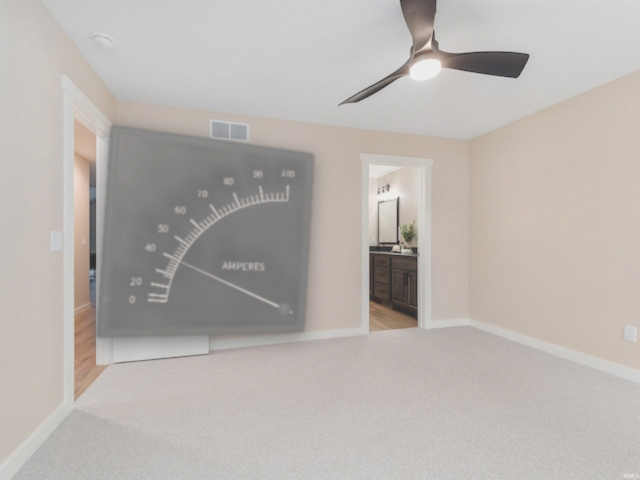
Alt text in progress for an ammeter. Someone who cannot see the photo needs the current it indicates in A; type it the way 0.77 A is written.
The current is 40 A
